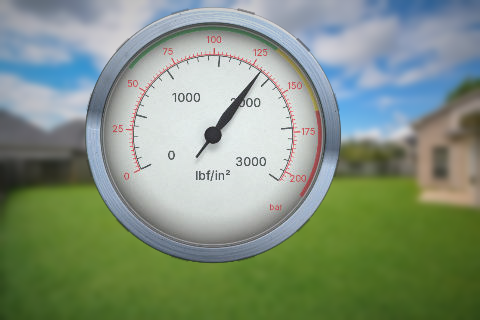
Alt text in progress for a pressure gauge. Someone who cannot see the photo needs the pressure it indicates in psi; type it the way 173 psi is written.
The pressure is 1900 psi
